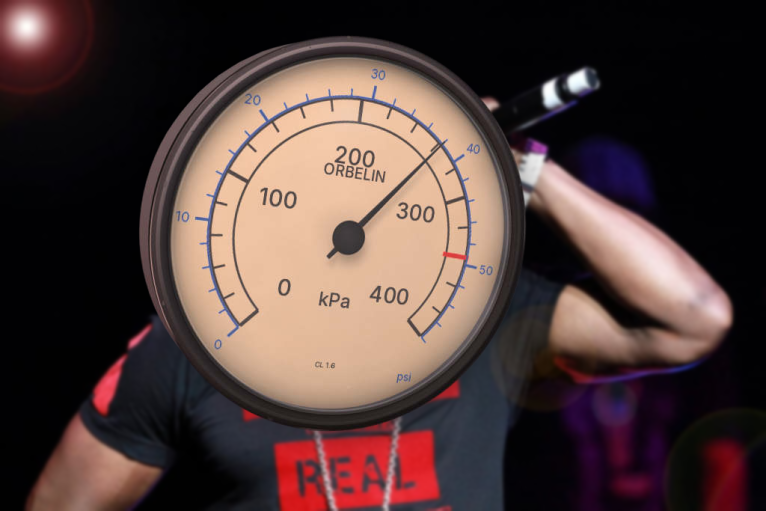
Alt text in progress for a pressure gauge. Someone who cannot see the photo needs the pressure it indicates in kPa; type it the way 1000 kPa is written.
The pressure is 260 kPa
